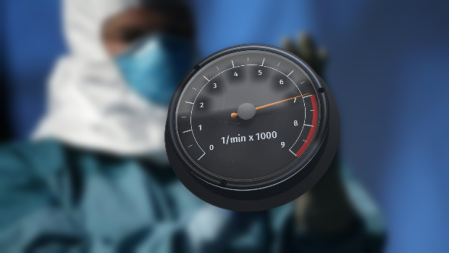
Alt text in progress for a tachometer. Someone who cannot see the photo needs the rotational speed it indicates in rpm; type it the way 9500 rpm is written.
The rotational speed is 7000 rpm
